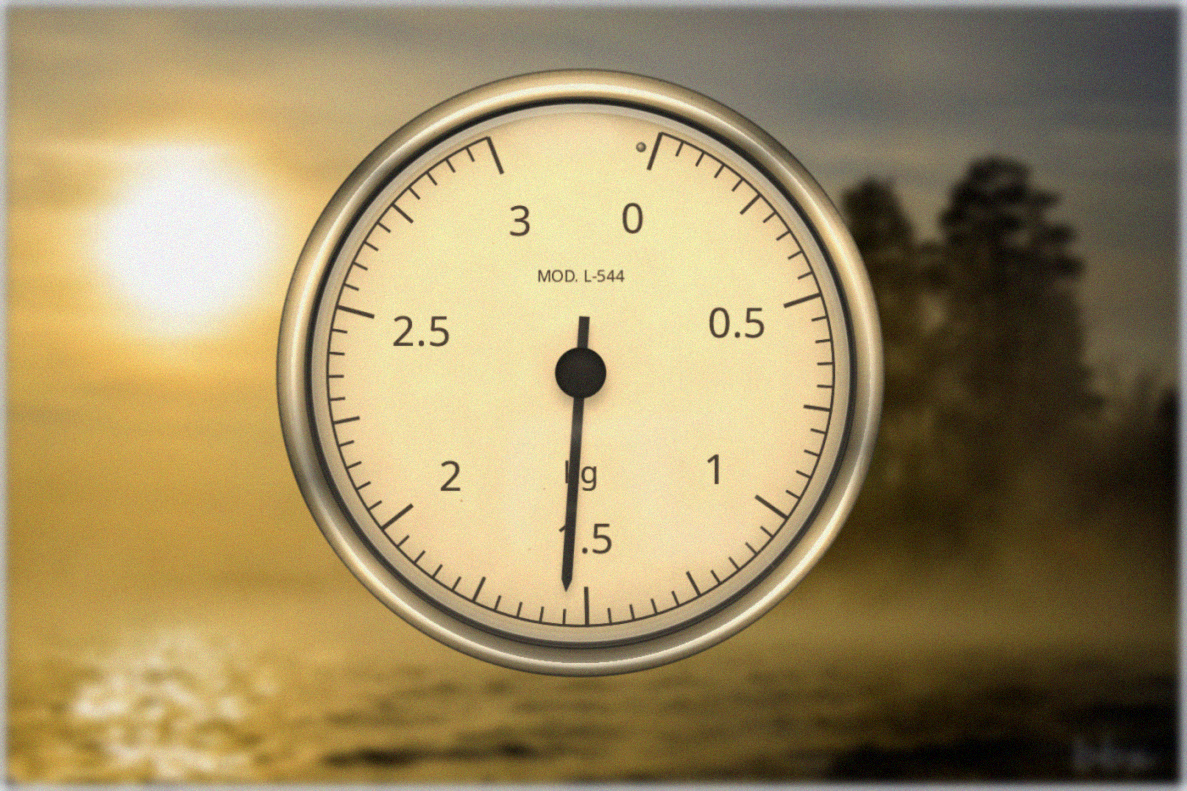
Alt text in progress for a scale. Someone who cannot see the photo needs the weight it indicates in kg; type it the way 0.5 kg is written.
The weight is 1.55 kg
